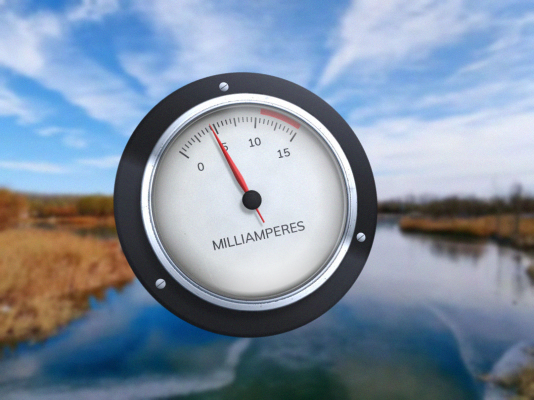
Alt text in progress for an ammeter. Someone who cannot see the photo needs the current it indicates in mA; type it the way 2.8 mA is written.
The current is 4.5 mA
